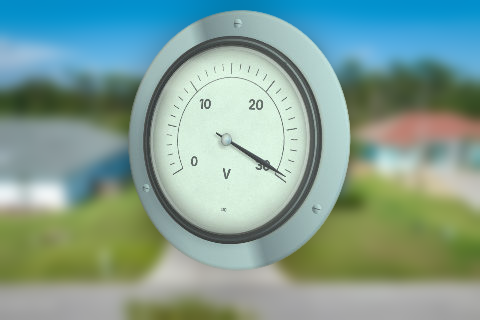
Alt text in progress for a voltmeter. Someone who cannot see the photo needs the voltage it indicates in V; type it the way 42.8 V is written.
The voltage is 29.5 V
